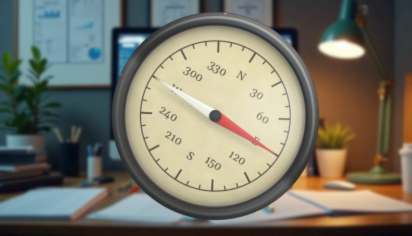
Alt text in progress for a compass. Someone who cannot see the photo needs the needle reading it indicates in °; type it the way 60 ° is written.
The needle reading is 90 °
